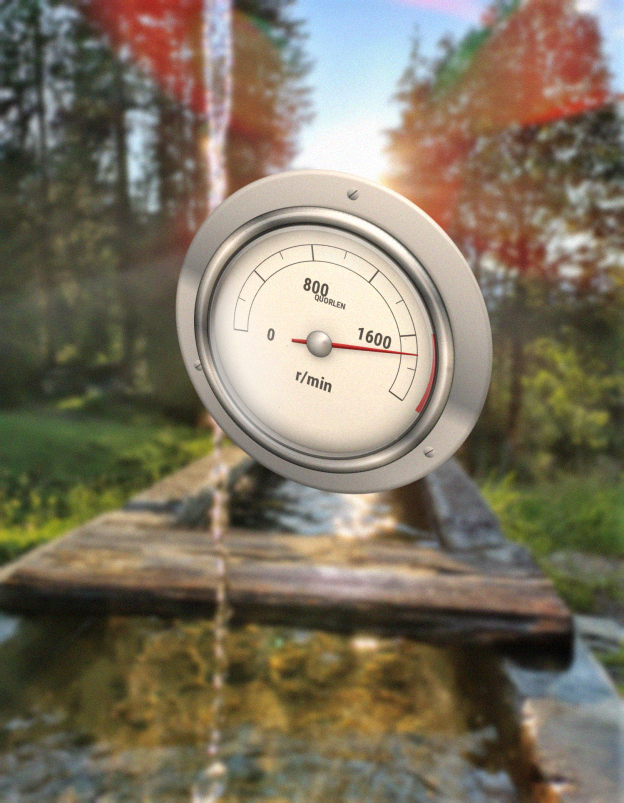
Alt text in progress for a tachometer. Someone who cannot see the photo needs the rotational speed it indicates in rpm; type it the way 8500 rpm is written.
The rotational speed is 1700 rpm
